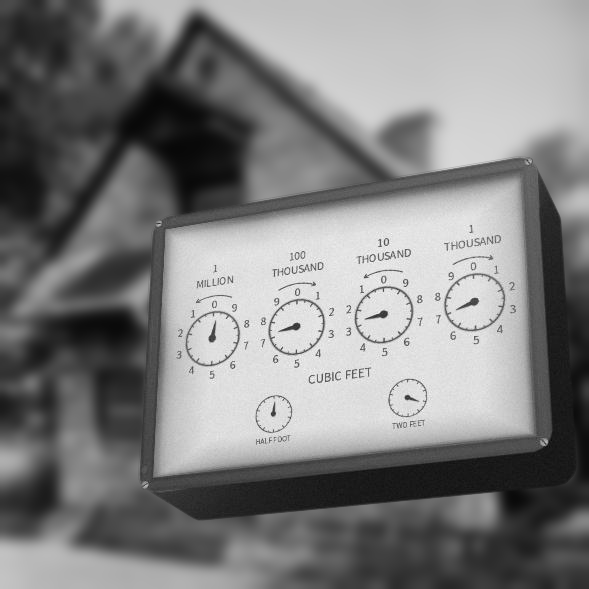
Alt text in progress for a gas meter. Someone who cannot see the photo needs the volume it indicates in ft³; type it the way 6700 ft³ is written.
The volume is 972700 ft³
